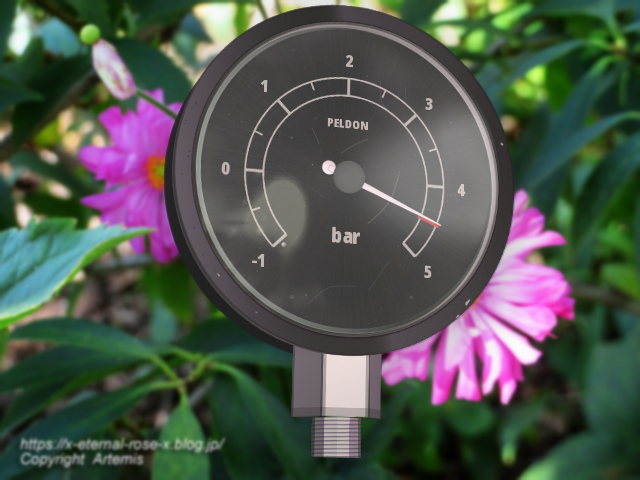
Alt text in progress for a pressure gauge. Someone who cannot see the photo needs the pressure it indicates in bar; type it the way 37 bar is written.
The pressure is 4.5 bar
